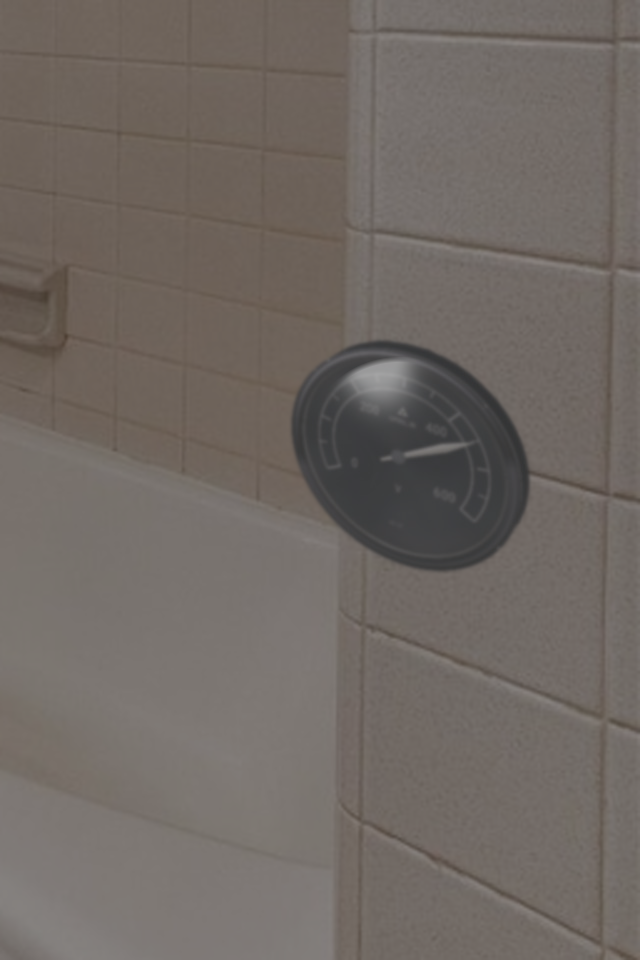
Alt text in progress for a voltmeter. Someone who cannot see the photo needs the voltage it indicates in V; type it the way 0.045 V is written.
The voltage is 450 V
